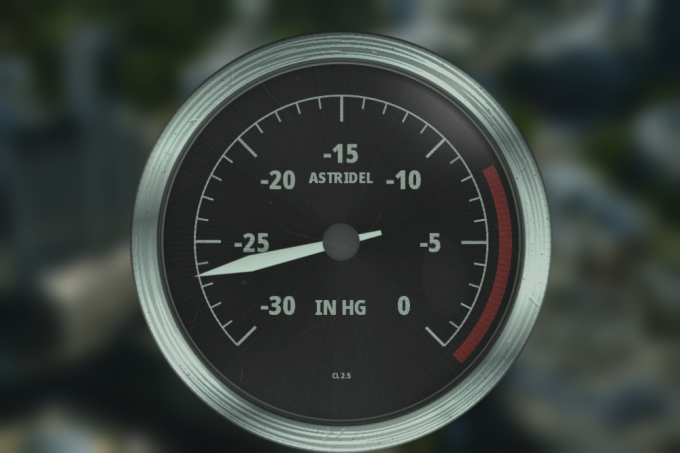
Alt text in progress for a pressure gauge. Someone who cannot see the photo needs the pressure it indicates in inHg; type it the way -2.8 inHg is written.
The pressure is -26.5 inHg
